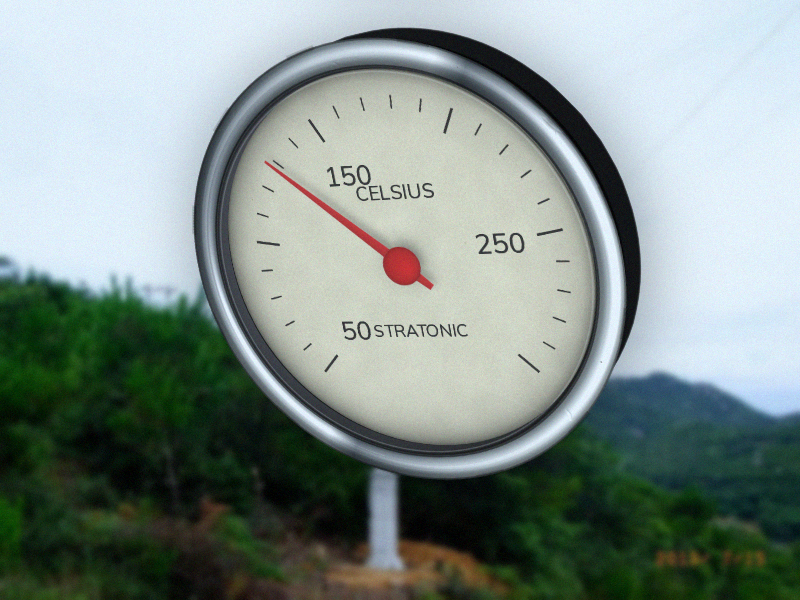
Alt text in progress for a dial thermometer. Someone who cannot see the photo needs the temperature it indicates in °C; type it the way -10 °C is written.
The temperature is 130 °C
